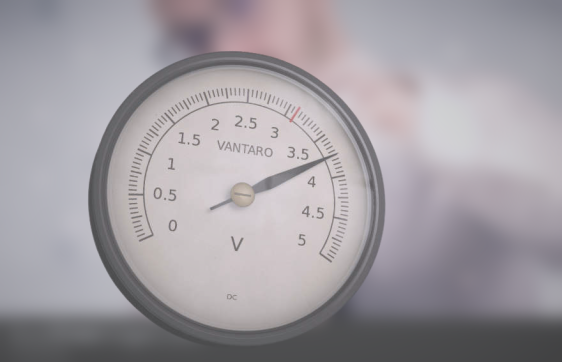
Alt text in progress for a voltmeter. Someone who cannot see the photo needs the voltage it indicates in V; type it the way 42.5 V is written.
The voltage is 3.75 V
